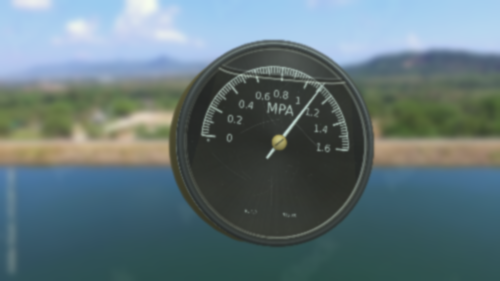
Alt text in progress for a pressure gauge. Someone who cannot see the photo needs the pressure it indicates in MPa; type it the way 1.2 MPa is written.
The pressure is 1.1 MPa
